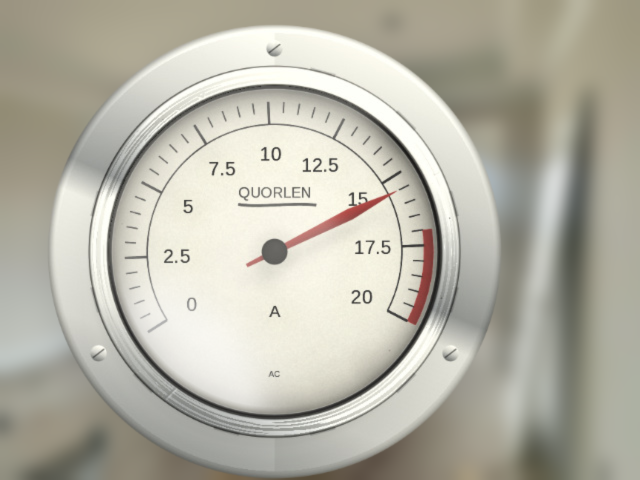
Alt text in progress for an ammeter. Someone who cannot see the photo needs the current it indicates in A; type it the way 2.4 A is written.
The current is 15.5 A
